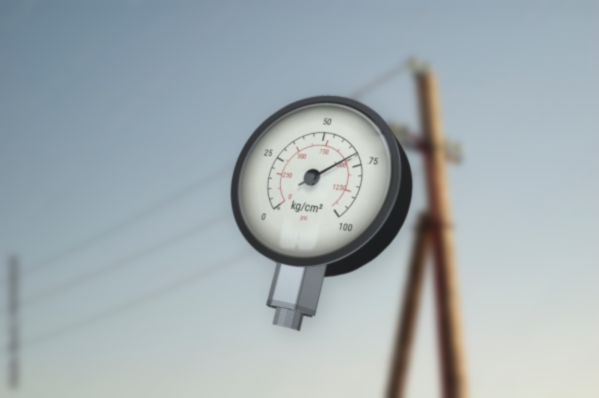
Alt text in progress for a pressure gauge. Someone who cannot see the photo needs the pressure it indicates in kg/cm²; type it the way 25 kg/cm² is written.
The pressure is 70 kg/cm²
